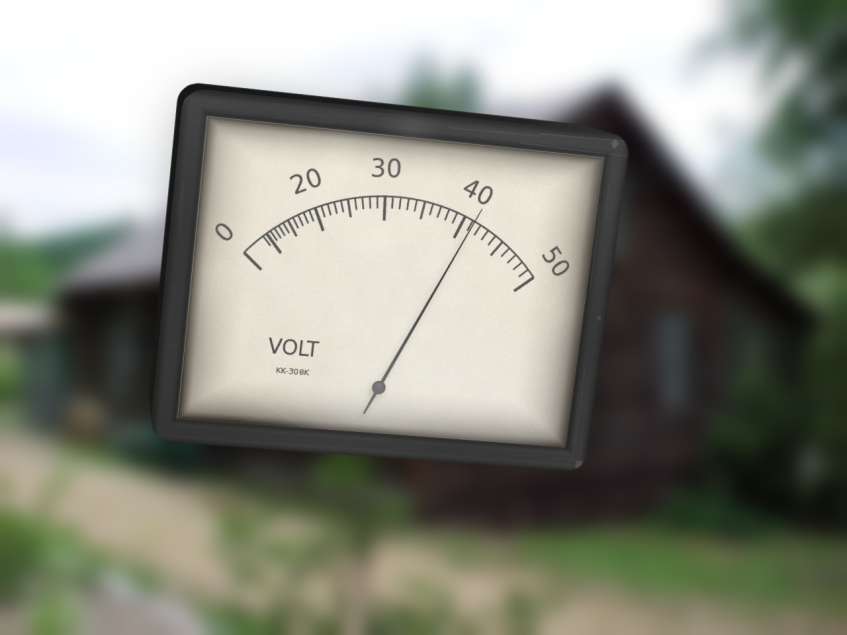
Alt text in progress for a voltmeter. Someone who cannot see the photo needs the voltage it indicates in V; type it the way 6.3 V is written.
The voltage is 41 V
